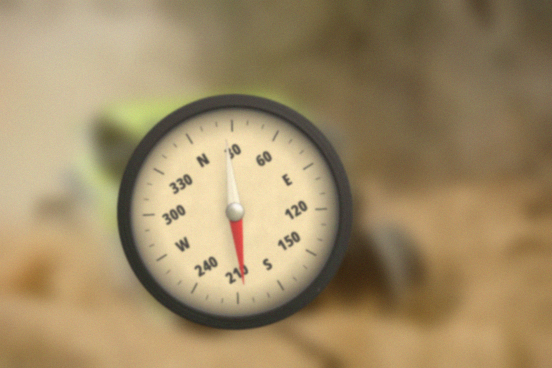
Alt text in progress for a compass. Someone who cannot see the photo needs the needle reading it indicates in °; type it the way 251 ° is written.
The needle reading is 205 °
